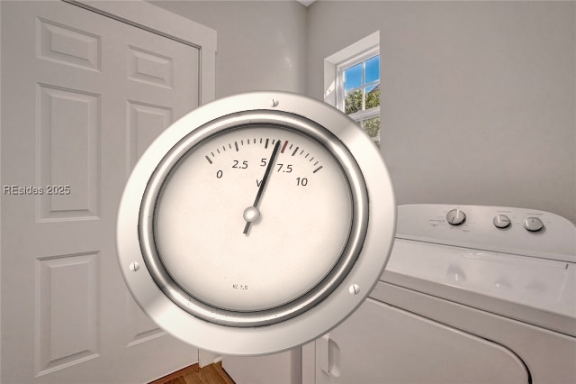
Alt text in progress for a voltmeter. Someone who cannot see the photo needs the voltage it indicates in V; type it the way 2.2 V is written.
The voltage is 6 V
